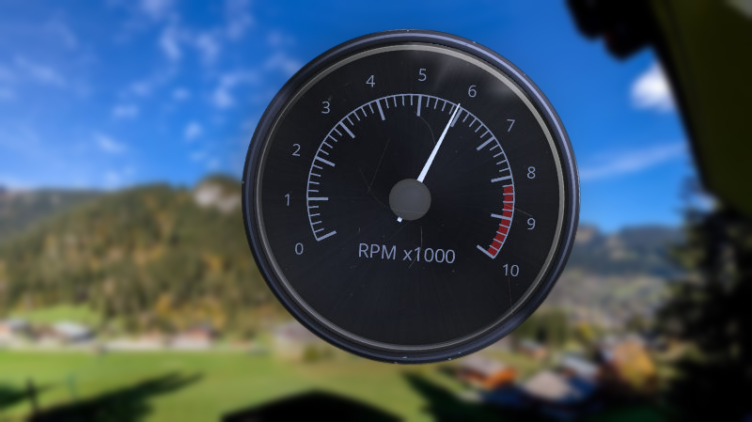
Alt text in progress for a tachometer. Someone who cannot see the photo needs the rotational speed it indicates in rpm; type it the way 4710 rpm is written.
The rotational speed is 5900 rpm
